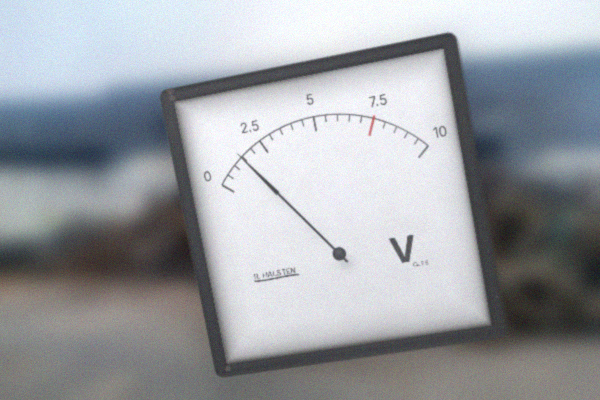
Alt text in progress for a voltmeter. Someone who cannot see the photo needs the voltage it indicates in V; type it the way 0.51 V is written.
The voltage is 1.5 V
